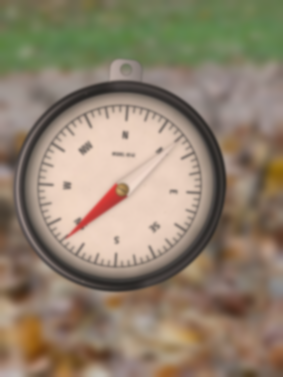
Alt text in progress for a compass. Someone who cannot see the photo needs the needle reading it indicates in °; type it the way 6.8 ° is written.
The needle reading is 225 °
